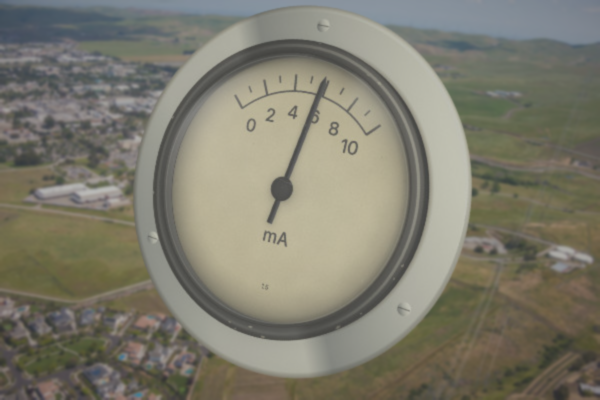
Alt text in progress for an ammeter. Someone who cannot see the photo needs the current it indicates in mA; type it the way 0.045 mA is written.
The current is 6 mA
